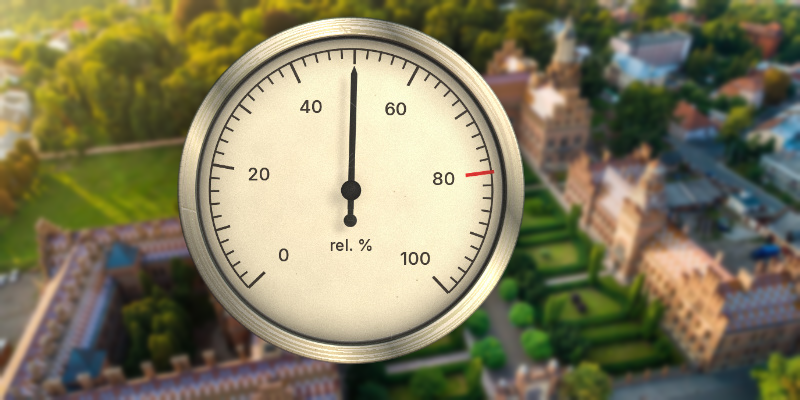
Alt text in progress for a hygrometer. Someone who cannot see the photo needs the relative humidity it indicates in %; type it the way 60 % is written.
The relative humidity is 50 %
